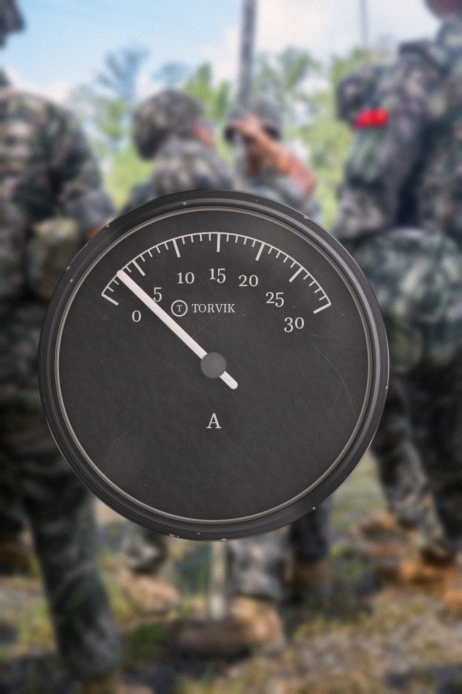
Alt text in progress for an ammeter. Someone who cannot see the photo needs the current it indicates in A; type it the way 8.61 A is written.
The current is 3 A
